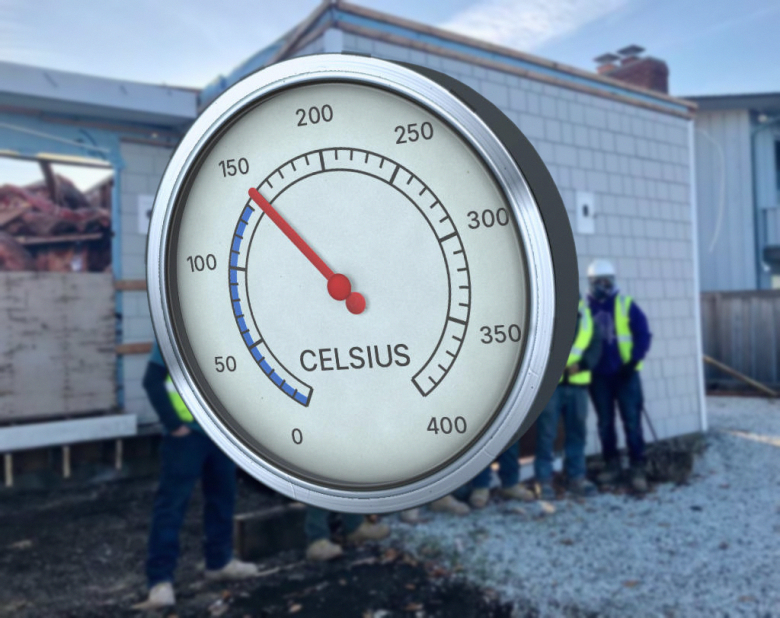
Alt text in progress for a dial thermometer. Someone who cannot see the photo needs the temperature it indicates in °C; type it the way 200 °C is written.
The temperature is 150 °C
